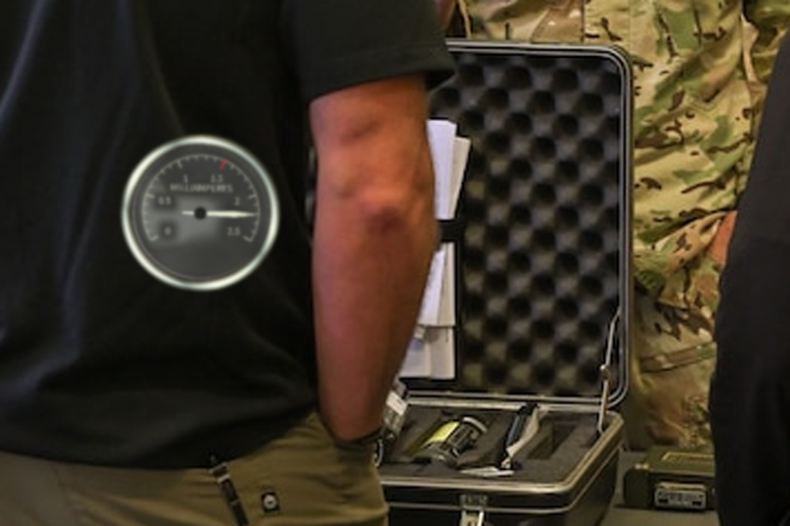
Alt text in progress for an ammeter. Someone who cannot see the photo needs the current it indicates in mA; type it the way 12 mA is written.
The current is 2.2 mA
